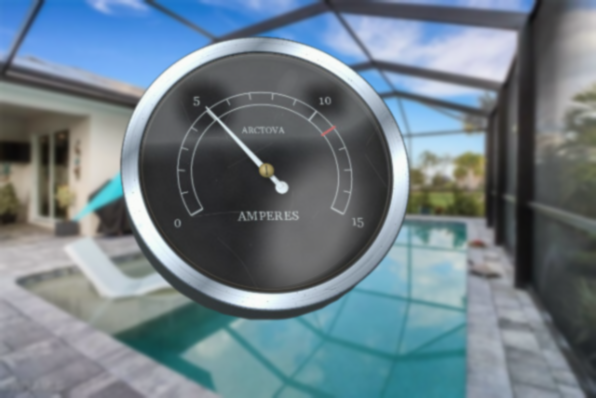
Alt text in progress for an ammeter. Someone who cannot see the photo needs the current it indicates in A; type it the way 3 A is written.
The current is 5 A
